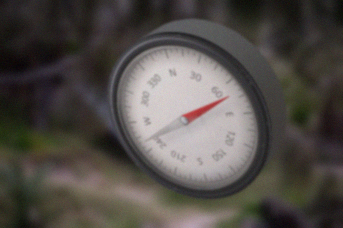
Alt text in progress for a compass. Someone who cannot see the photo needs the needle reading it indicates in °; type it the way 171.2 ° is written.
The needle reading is 70 °
